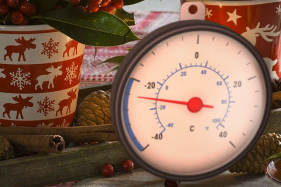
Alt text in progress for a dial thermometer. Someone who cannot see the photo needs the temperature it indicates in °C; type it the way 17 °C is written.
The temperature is -24 °C
